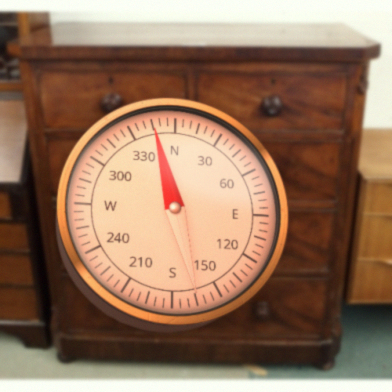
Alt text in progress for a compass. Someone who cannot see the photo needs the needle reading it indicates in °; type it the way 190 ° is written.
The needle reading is 345 °
